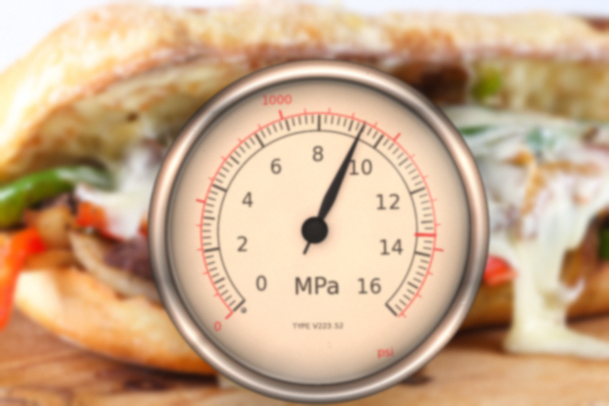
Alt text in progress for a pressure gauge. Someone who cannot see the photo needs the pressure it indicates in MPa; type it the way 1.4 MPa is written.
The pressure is 9.4 MPa
